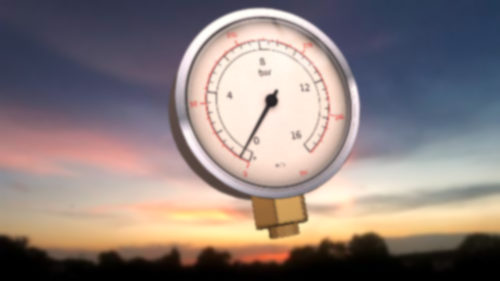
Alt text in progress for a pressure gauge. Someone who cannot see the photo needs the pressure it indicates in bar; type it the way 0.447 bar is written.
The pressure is 0.5 bar
